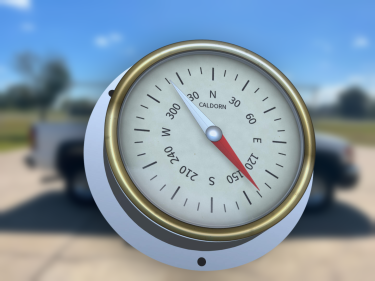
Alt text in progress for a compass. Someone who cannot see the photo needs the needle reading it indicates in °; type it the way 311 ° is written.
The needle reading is 140 °
